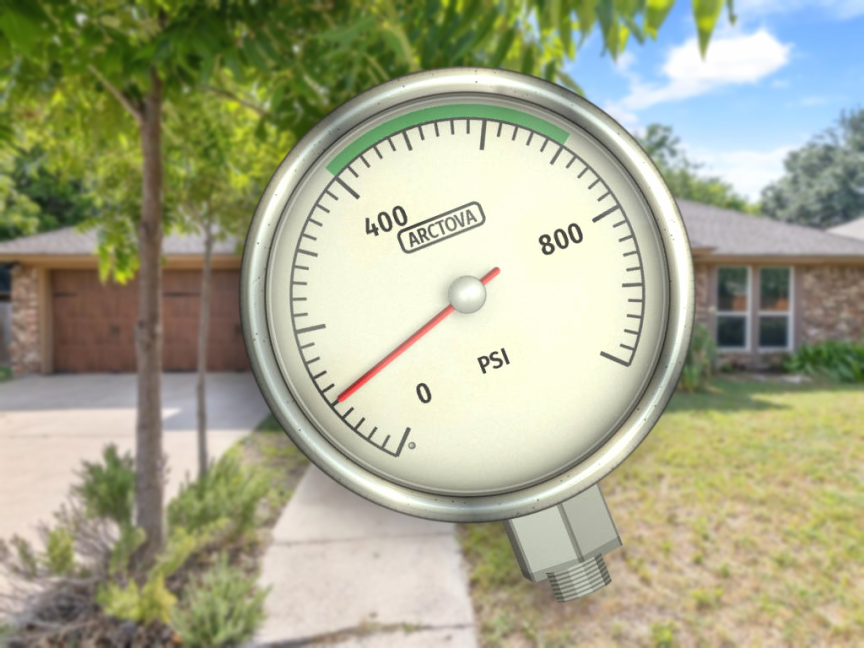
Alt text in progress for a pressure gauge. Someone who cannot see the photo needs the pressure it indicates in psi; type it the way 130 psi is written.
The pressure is 100 psi
